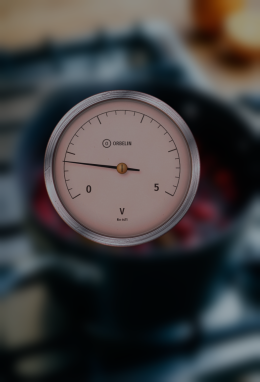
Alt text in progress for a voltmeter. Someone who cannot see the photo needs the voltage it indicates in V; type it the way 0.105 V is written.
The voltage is 0.8 V
